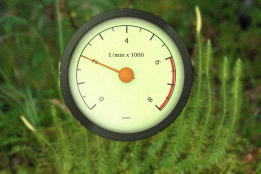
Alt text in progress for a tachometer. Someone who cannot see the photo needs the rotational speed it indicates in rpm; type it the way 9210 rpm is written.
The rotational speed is 2000 rpm
